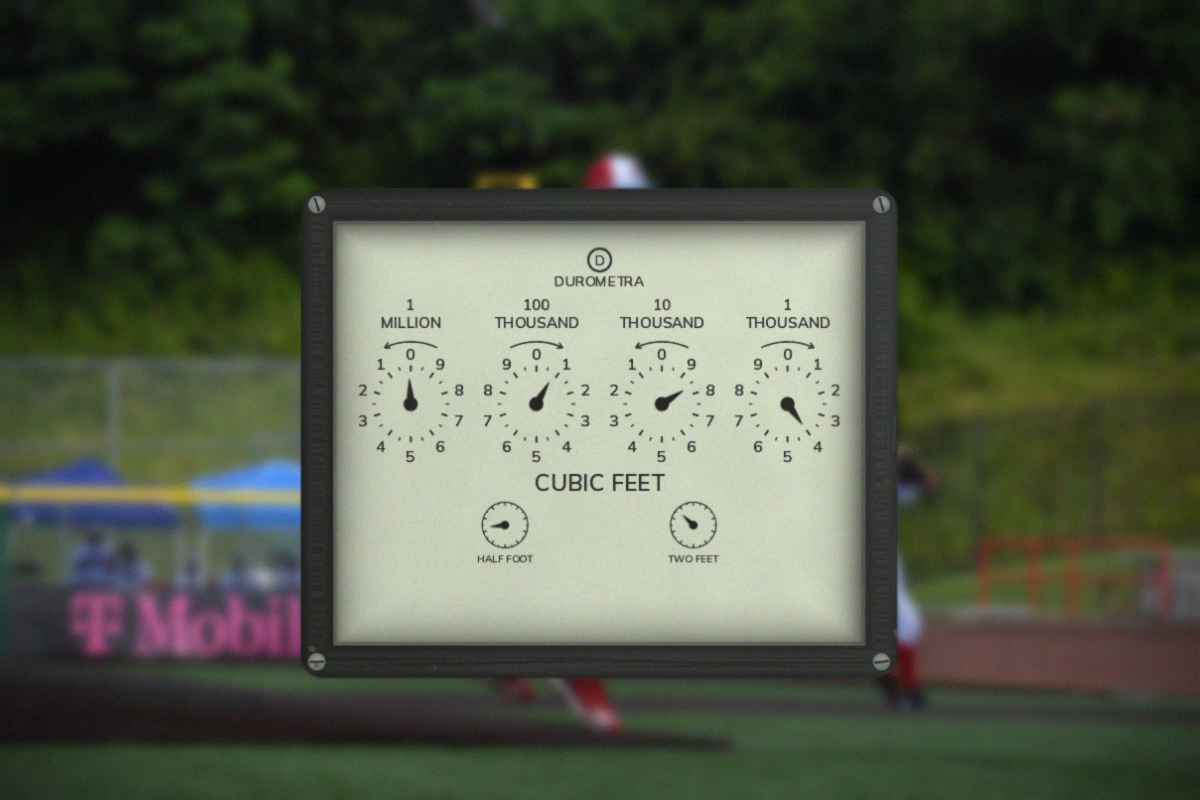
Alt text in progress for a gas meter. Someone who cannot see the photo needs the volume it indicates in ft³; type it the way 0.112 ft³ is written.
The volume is 8400 ft³
